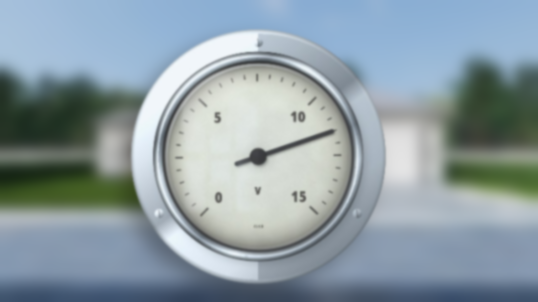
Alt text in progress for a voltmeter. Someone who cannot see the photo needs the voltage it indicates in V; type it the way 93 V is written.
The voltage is 11.5 V
